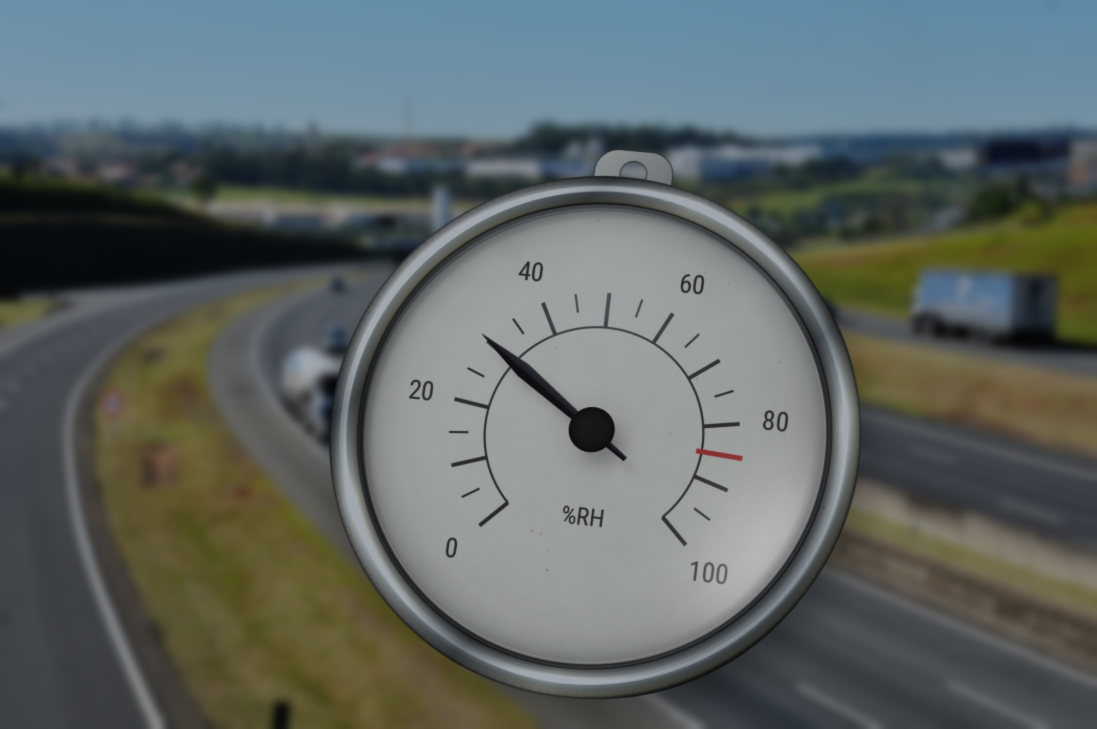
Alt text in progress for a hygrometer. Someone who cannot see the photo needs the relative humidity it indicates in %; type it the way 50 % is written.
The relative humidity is 30 %
